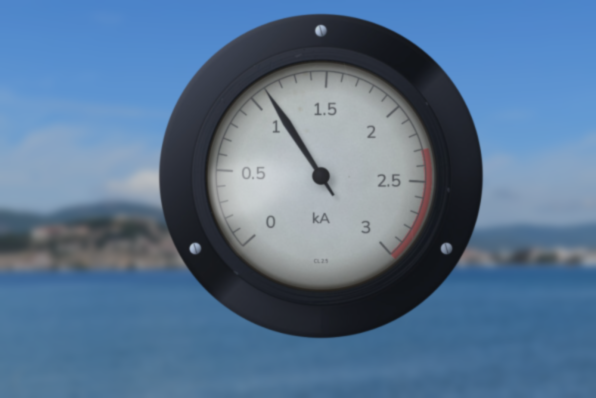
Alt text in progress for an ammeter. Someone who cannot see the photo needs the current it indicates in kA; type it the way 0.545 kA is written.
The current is 1.1 kA
